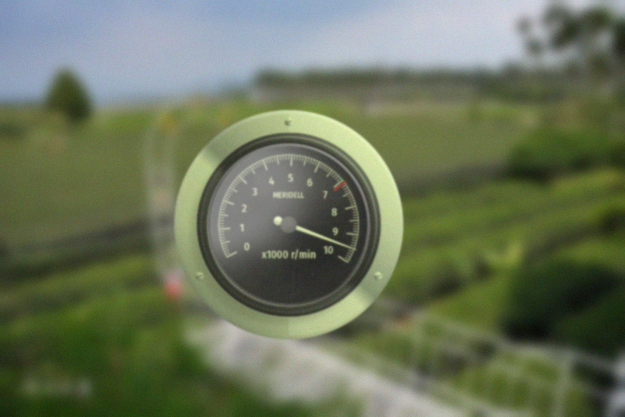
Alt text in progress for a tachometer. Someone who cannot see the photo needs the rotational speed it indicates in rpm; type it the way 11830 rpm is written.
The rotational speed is 9500 rpm
